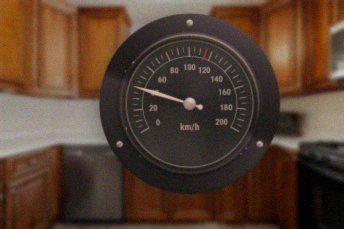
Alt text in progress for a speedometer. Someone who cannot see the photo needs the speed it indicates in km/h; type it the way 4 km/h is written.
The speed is 40 km/h
